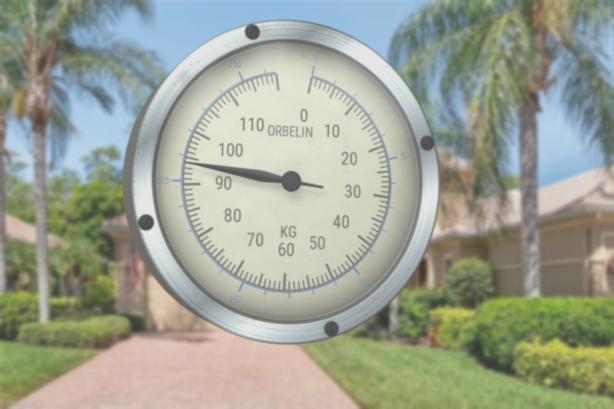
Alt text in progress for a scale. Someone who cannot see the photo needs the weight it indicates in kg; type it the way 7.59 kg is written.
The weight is 94 kg
